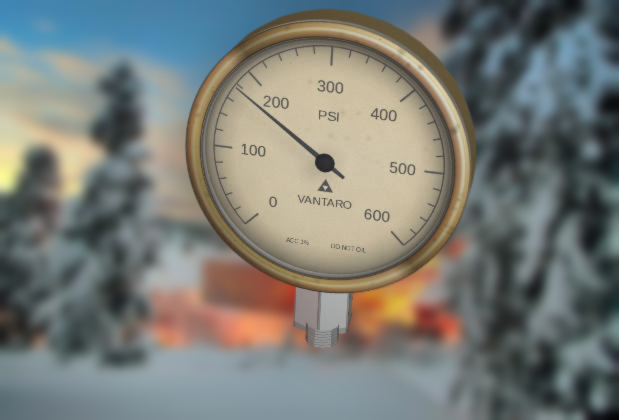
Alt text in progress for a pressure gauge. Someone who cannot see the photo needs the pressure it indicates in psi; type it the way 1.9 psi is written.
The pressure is 180 psi
